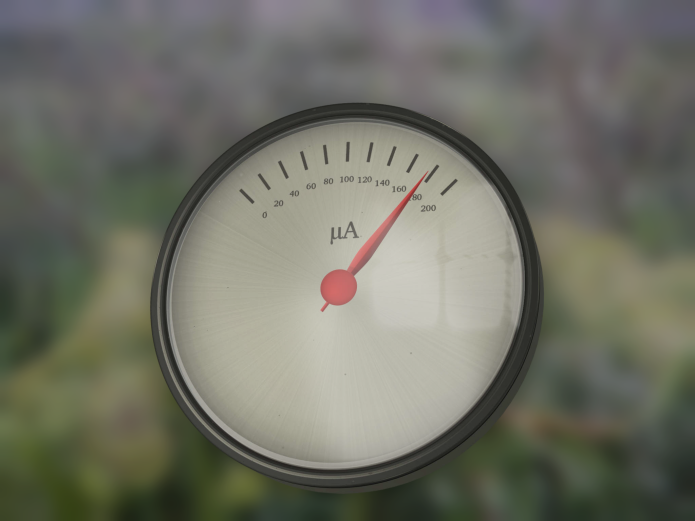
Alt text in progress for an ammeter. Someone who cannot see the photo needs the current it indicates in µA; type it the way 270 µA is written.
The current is 180 µA
